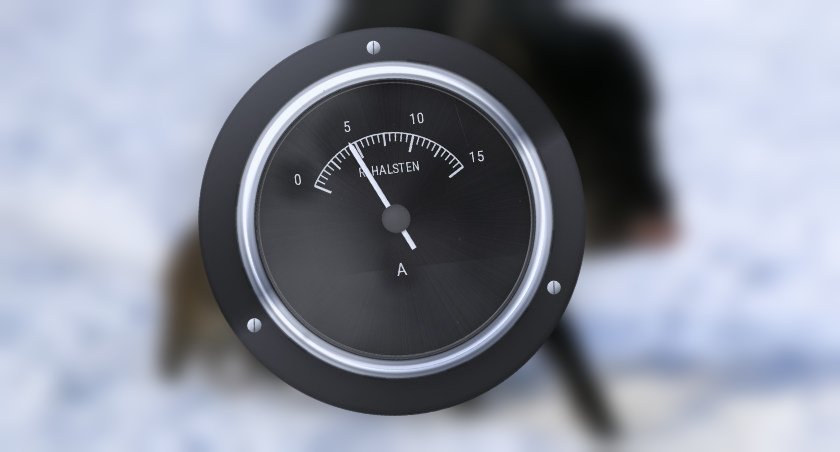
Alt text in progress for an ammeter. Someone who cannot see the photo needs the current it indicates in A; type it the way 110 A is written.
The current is 4.5 A
